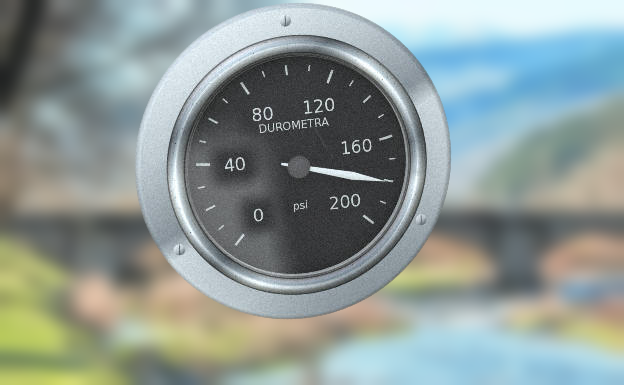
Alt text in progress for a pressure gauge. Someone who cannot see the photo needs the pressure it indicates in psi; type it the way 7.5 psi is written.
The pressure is 180 psi
